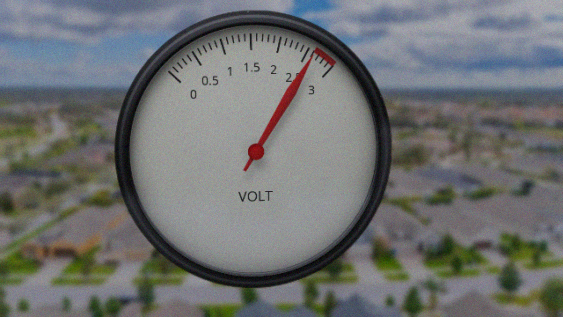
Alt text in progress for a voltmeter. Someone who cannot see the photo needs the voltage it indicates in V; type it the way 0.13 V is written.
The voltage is 2.6 V
